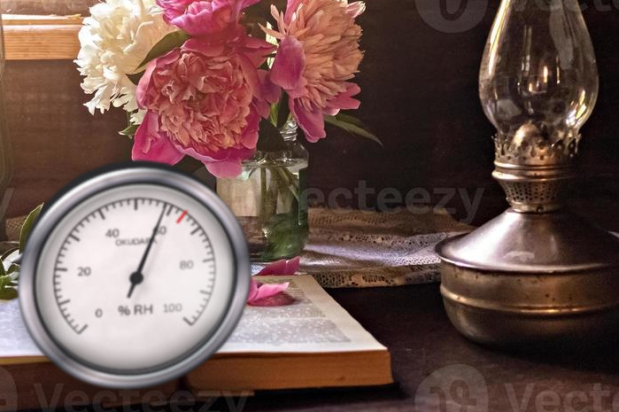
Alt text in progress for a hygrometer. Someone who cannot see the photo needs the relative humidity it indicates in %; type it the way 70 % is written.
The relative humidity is 58 %
